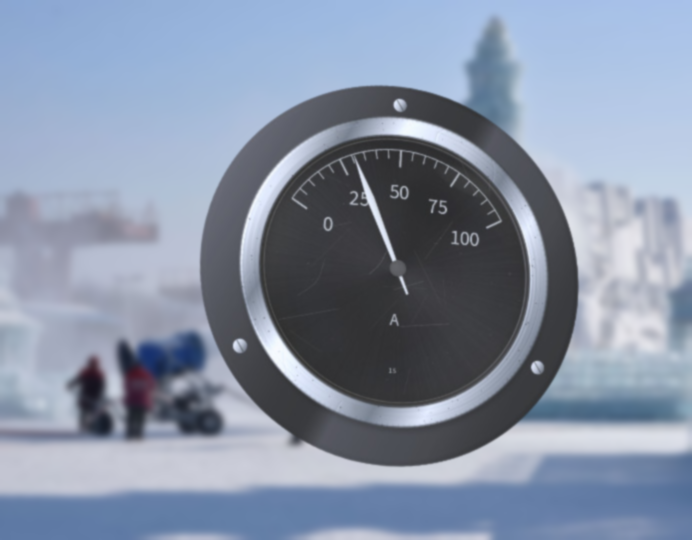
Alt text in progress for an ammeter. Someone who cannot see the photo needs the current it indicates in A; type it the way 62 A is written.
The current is 30 A
